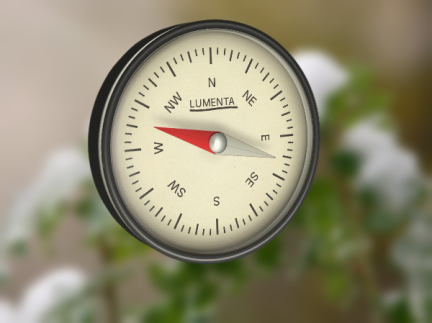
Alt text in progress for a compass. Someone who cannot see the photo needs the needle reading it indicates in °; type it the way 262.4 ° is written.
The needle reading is 287.5 °
